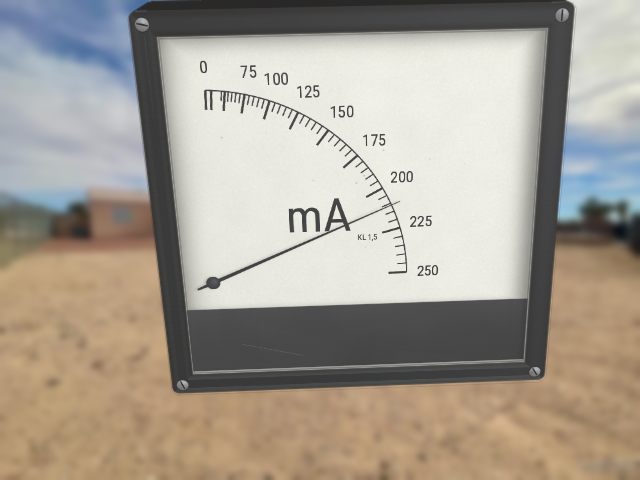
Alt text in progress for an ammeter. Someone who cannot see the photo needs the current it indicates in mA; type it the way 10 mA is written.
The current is 210 mA
